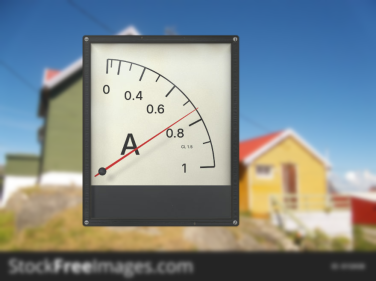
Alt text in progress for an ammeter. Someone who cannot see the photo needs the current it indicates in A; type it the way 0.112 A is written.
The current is 0.75 A
